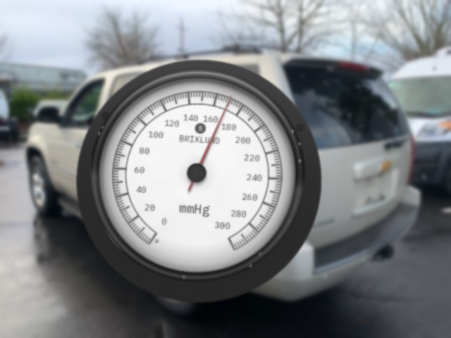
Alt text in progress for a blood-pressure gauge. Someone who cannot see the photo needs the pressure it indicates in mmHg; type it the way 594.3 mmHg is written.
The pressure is 170 mmHg
